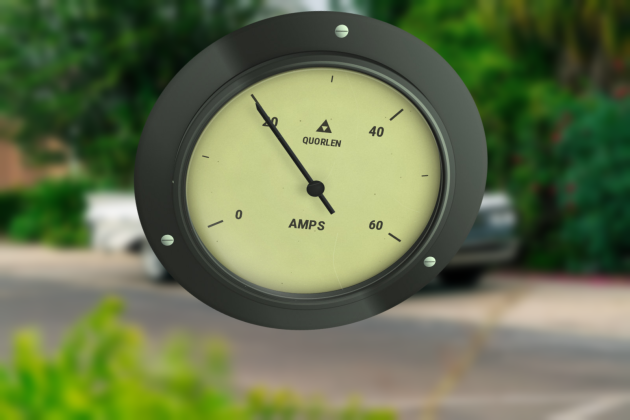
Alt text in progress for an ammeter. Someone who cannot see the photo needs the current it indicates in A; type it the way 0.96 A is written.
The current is 20 A
